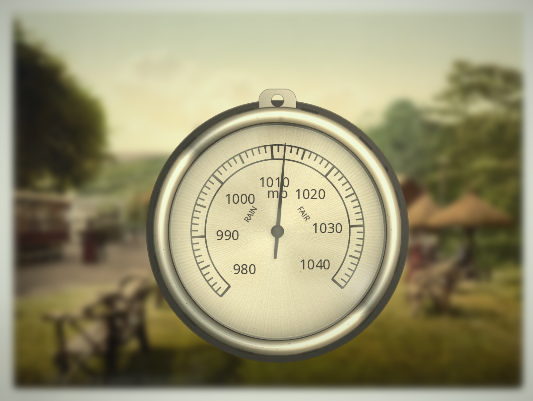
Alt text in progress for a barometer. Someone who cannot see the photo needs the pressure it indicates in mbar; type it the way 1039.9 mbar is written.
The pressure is 1012 mbar
